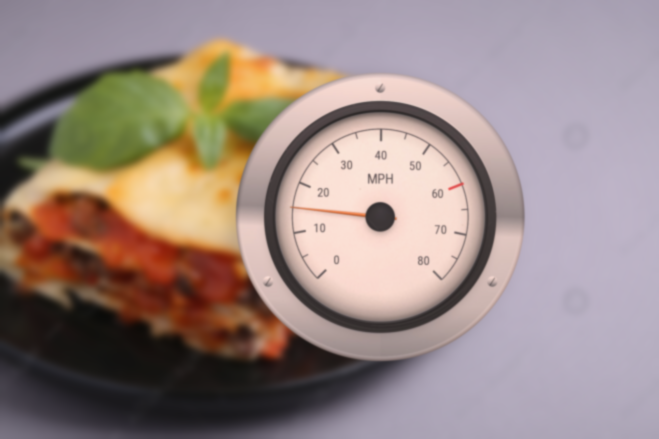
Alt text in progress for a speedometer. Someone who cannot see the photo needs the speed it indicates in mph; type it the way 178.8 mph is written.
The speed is 15 mph
